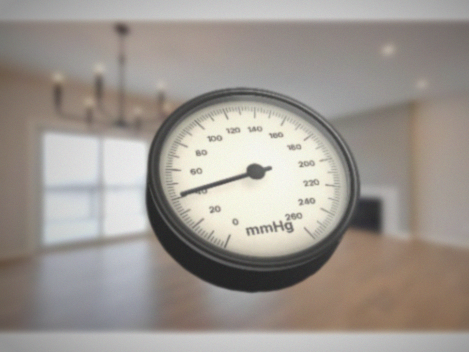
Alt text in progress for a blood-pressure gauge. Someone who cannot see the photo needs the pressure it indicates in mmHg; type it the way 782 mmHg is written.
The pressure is 40 mmHg
